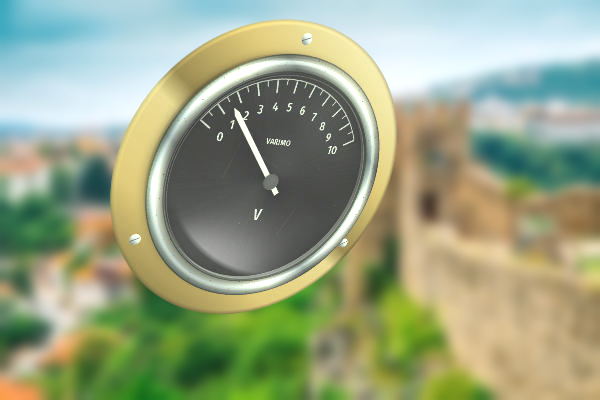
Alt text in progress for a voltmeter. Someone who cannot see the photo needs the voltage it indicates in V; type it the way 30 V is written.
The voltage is 1.5 V
